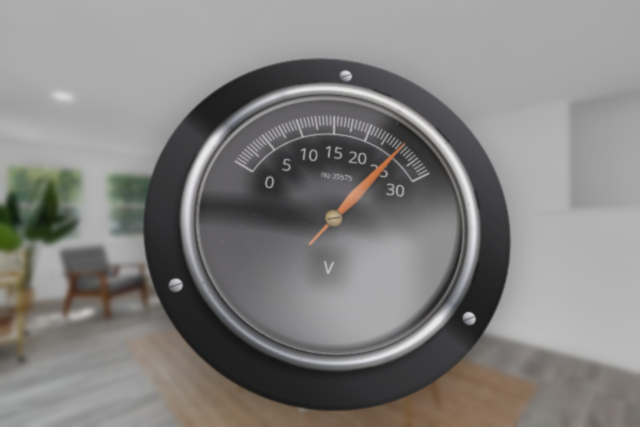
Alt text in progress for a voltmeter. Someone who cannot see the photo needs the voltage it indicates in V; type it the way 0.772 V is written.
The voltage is 25 V
